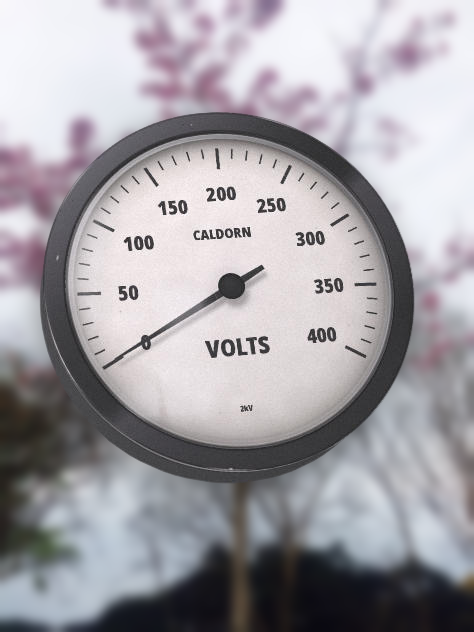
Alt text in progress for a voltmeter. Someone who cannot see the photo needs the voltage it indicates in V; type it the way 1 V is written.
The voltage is 0 V
